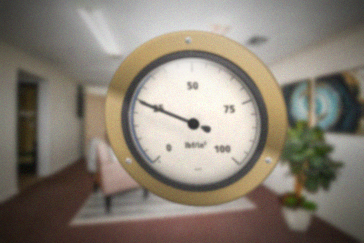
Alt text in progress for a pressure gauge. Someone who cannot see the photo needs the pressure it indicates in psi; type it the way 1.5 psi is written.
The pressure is 25 psi
